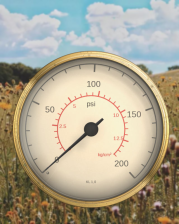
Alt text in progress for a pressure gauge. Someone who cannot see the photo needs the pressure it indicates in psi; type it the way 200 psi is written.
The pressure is 0 psi
